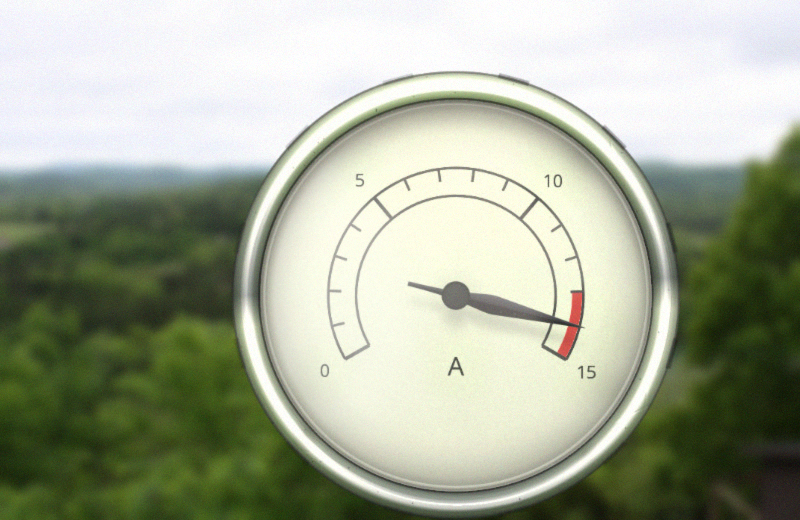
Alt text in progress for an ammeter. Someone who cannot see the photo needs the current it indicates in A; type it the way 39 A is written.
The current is 14 A
